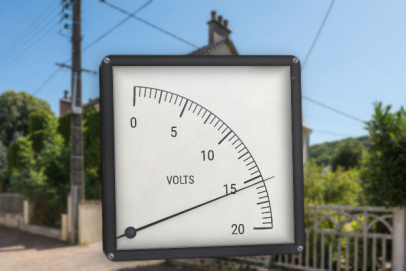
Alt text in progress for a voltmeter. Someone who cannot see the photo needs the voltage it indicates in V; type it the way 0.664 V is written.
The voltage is 15.5 V
